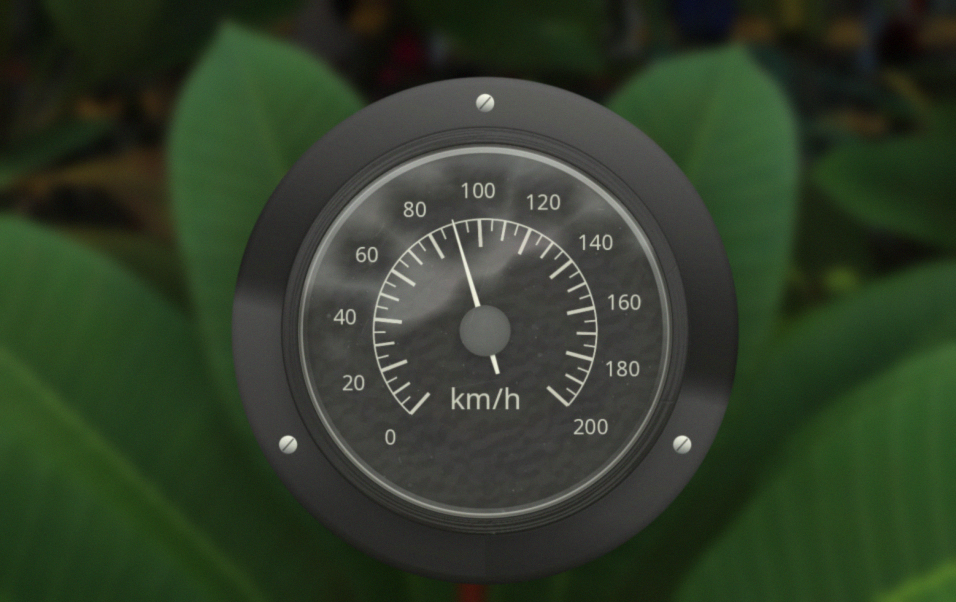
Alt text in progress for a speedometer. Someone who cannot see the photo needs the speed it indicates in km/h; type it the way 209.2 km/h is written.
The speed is 90 km/h
